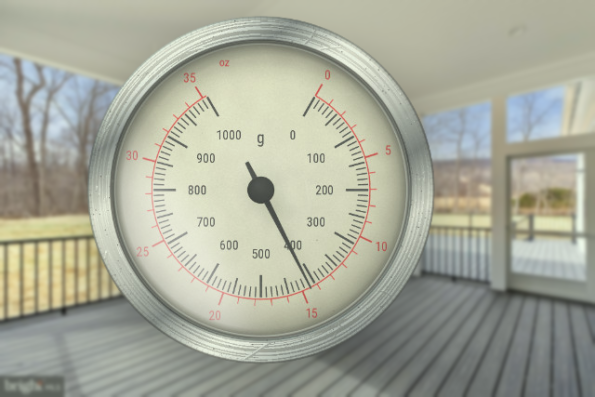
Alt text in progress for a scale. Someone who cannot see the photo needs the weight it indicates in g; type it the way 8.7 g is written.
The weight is 410 g
